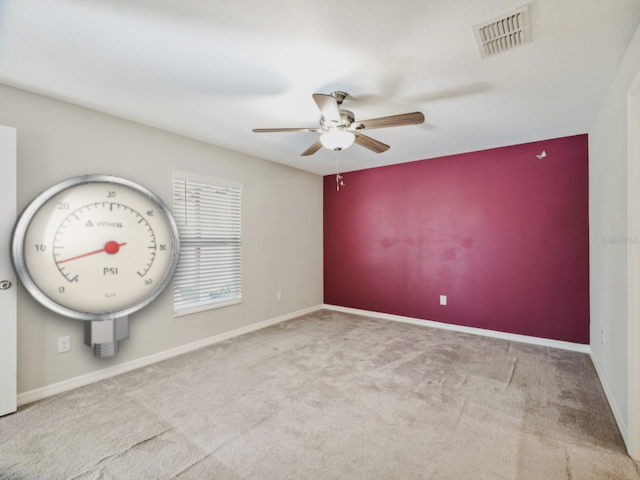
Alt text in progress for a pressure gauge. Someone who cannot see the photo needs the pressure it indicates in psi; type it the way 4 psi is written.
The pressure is 6 psi
